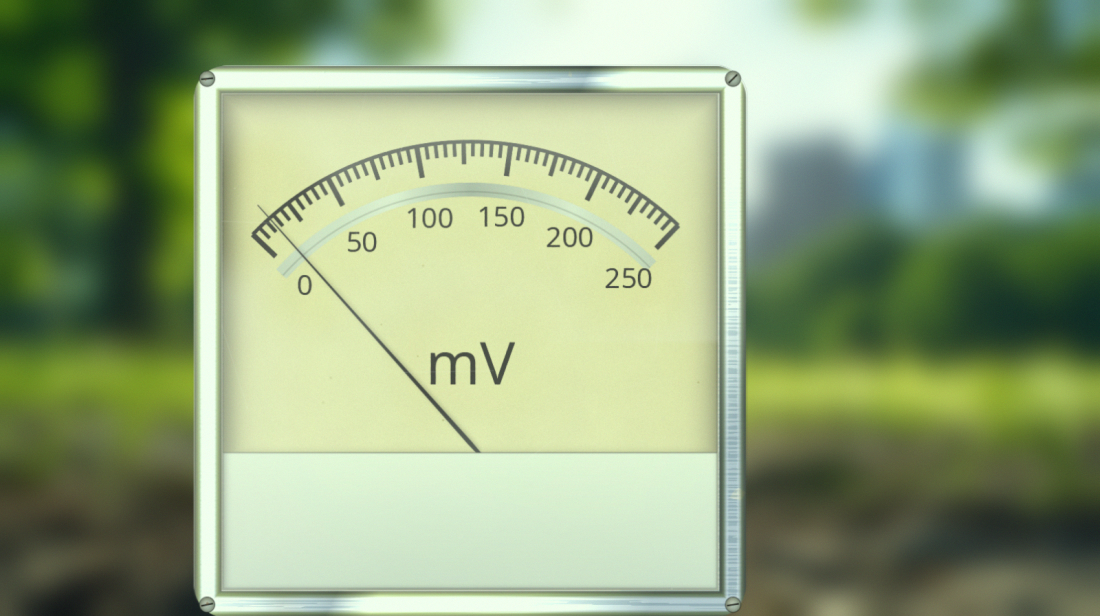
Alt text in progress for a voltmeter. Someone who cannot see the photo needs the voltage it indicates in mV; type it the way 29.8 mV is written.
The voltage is 12.5 mV
